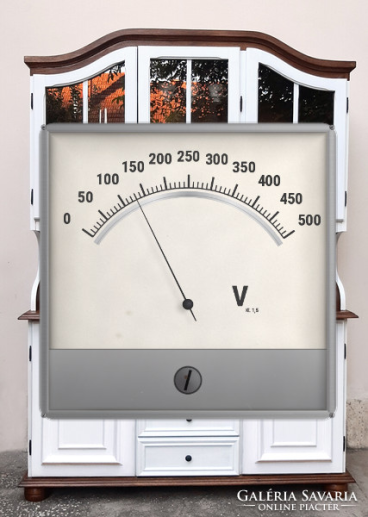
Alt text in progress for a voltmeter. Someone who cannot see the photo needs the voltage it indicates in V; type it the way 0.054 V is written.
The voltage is 130 V
